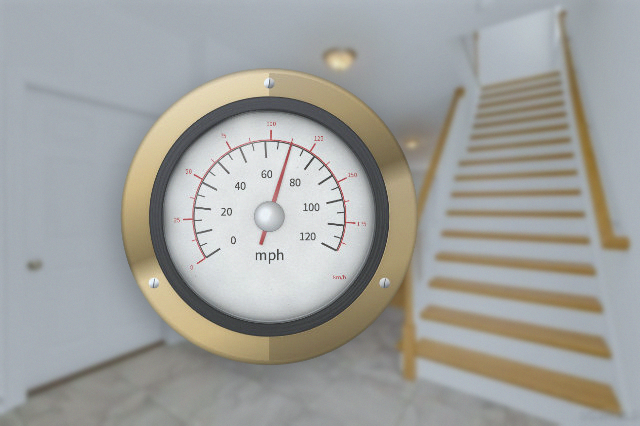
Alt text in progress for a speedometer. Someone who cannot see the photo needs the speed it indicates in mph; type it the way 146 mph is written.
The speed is 70 mph
